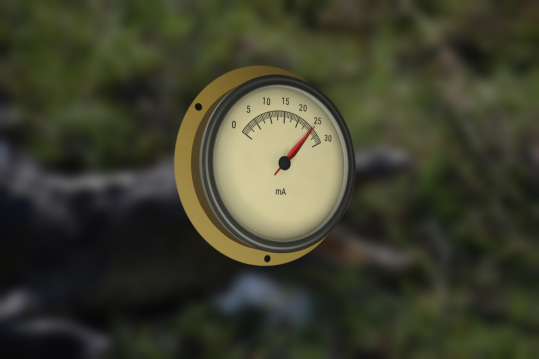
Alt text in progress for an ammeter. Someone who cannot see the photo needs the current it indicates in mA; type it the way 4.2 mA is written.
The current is 25 mA
